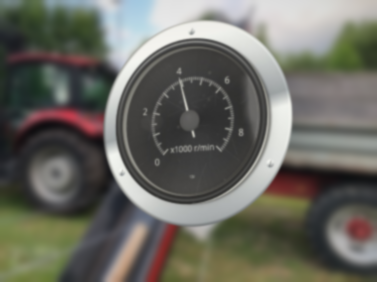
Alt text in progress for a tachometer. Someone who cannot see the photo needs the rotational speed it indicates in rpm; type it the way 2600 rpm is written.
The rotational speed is 4000 rpm
